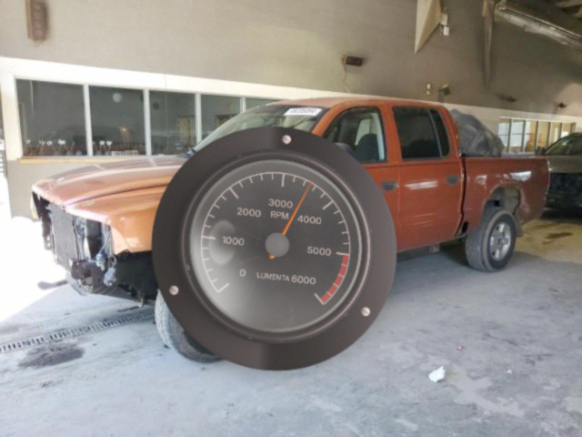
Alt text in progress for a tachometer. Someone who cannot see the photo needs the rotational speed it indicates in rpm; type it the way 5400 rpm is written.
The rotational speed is 3500 rpm
